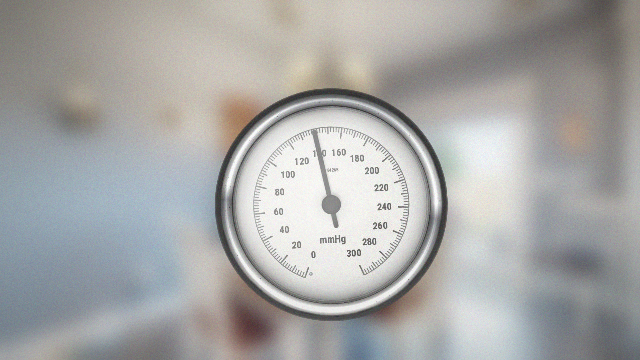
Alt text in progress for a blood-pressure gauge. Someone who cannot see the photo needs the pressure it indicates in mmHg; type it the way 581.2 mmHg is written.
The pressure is 140 mmHg
